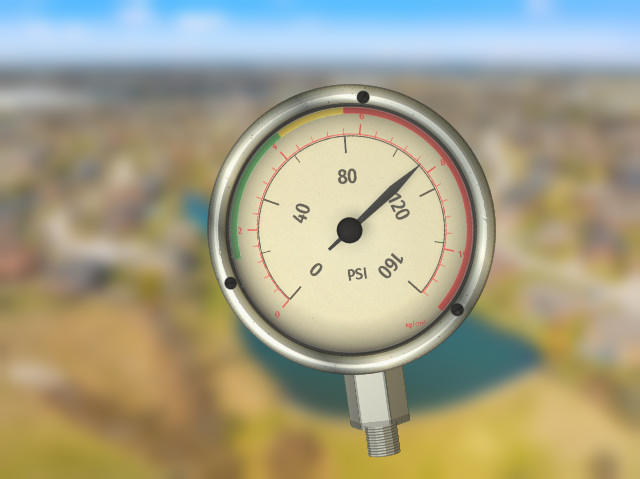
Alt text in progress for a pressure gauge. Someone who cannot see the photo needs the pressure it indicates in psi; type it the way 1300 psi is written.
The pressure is 110 psi
